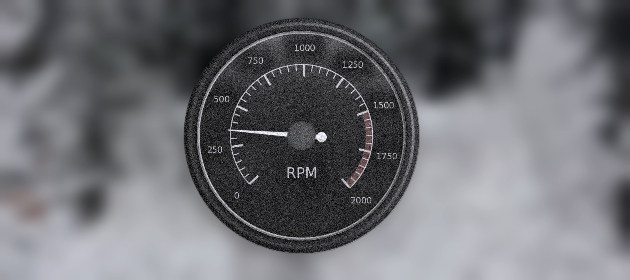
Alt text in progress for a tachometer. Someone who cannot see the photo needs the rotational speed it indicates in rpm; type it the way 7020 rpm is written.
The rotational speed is 350 rpm
